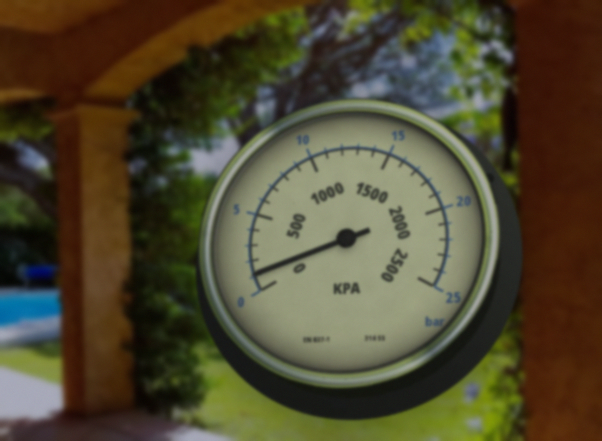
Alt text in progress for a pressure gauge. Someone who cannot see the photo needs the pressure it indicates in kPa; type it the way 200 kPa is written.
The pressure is 100 kPa
